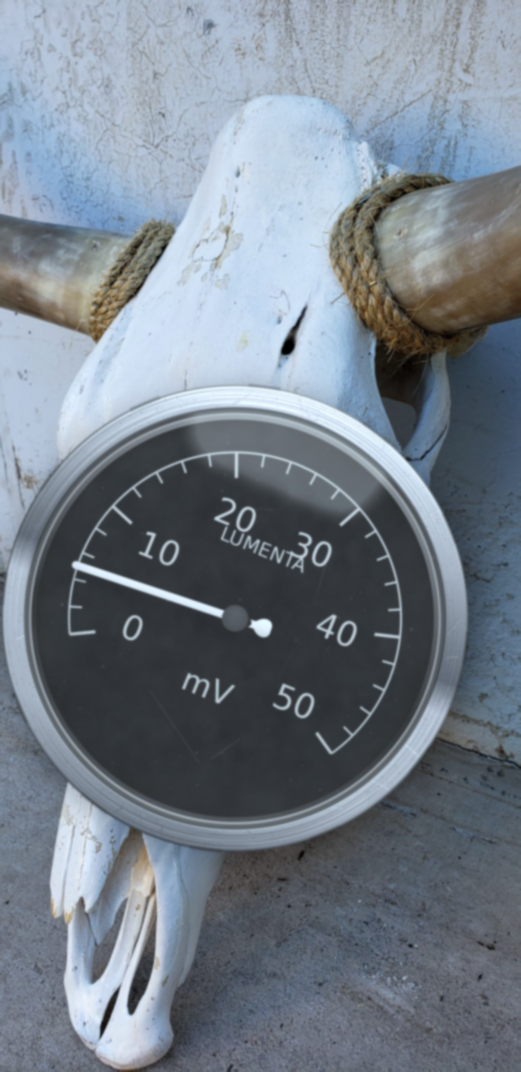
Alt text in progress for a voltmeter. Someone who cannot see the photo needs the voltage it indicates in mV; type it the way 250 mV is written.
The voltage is 5 mV
